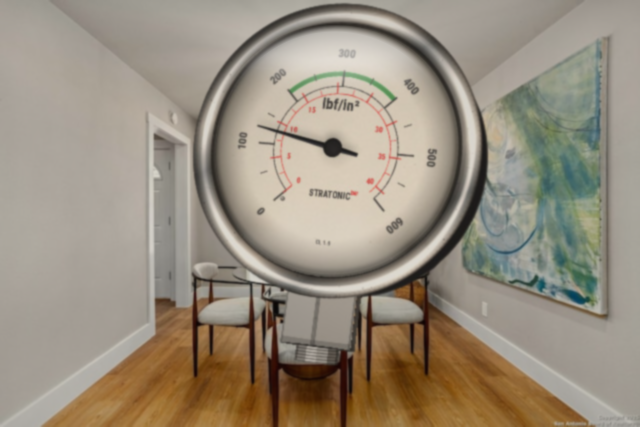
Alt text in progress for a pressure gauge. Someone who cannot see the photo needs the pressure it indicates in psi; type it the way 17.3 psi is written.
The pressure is 125 psi
